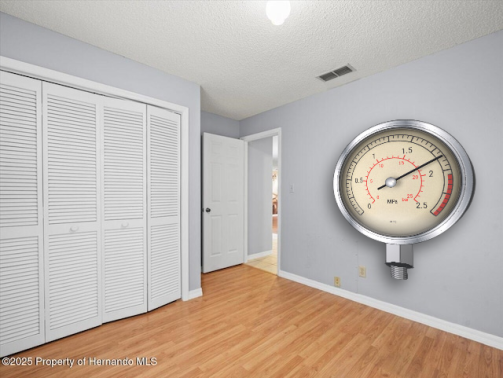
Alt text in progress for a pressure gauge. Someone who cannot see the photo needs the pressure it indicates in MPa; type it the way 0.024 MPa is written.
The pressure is 1.85 MPa
